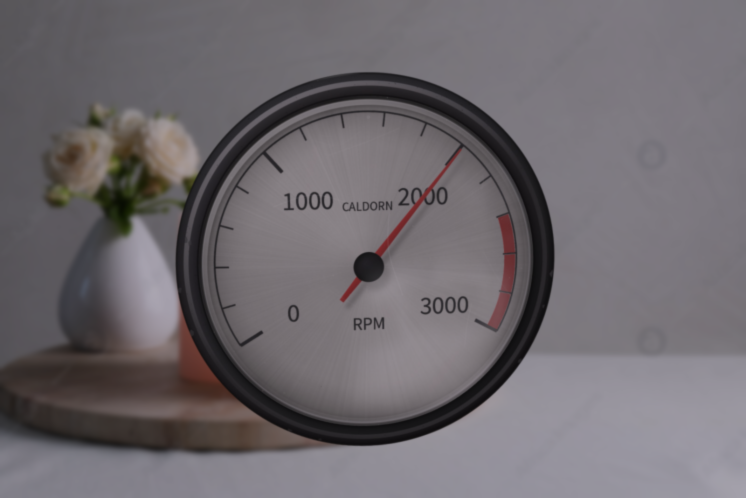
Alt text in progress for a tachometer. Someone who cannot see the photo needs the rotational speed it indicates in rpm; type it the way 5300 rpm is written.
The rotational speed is 2000 rpm
